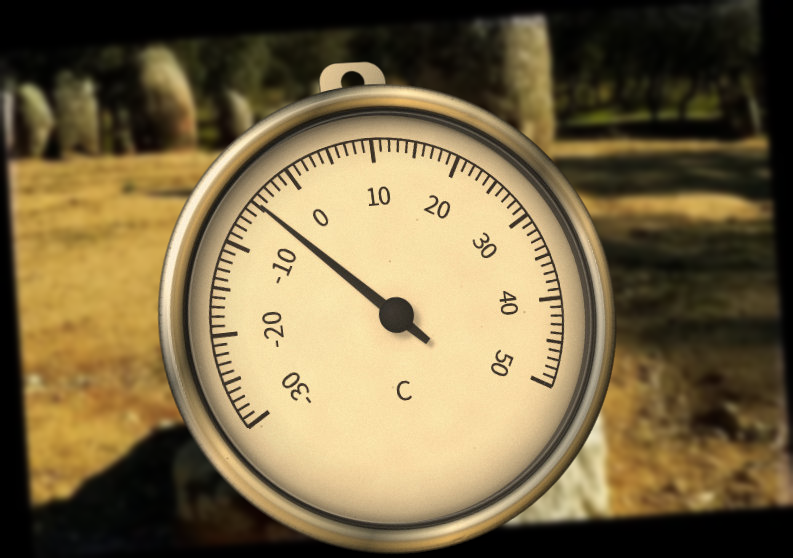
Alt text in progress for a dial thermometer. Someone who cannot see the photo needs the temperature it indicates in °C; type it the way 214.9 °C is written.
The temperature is -5 °C
